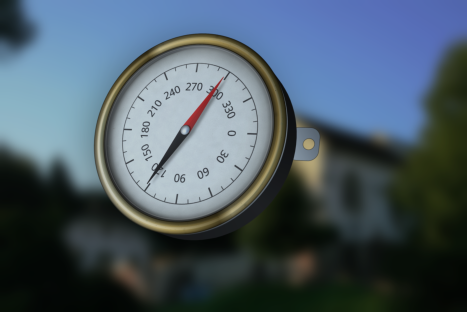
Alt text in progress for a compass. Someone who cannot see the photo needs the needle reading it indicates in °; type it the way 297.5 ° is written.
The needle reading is 300 °
